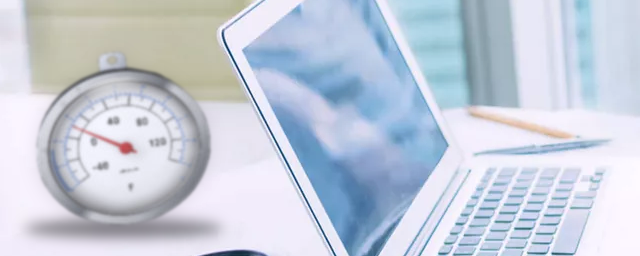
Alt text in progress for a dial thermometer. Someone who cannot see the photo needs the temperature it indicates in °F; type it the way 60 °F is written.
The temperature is 10 °F
